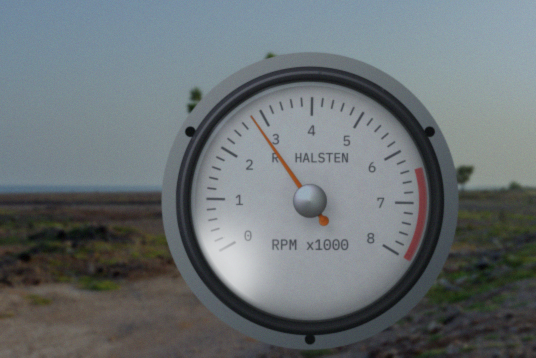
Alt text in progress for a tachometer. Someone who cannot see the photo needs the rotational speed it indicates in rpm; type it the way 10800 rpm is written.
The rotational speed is 2800 rpm
